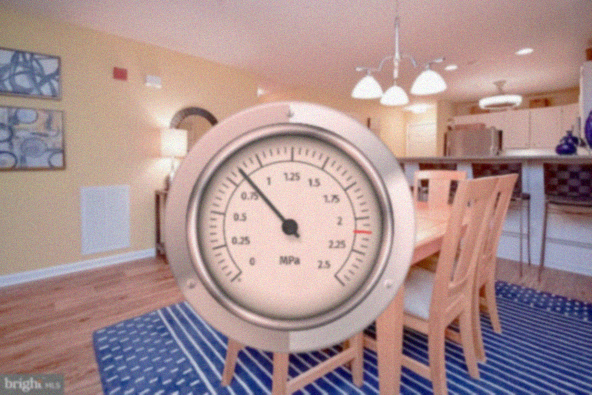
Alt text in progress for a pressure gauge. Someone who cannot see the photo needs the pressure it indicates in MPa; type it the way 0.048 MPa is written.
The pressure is 0.85 MPa
